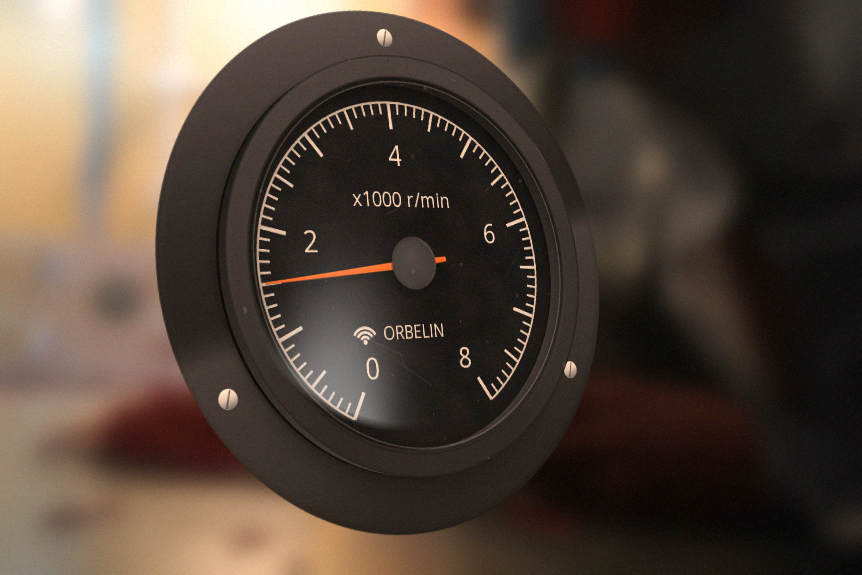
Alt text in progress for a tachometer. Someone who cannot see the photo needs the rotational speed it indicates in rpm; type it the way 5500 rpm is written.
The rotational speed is 1500 rpm
